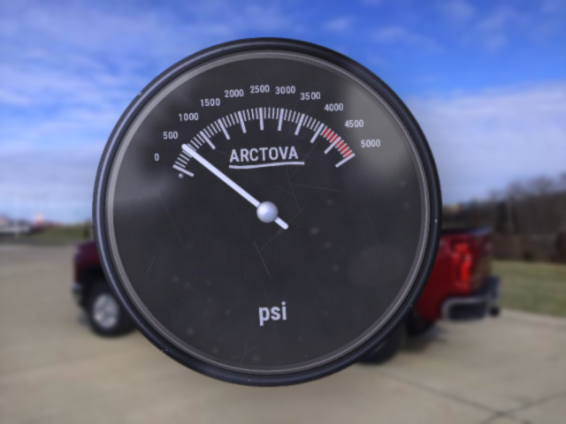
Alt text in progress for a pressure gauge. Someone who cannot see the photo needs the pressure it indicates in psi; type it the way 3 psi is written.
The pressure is 500 psi
